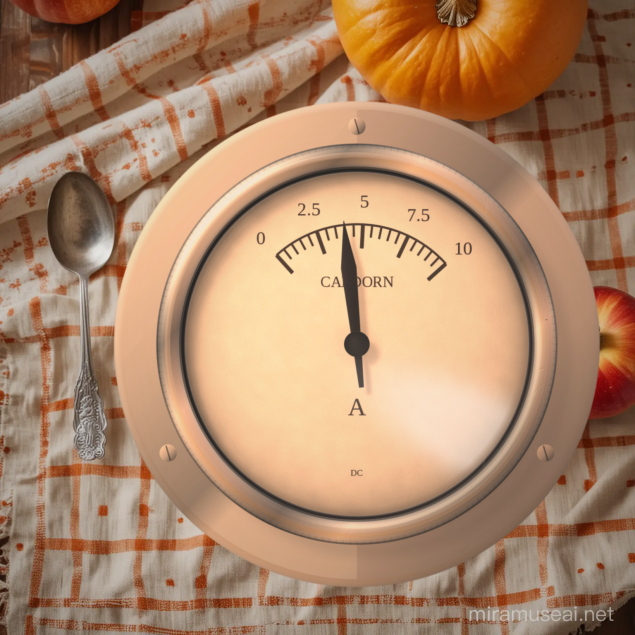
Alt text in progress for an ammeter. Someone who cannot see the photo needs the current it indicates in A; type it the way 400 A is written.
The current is 4 A
